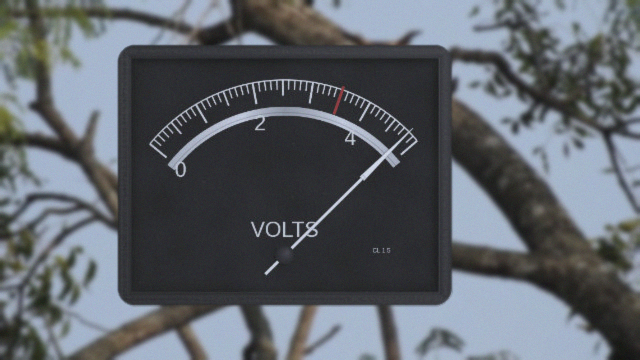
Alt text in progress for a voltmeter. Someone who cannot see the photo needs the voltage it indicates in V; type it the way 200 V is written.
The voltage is 4.8 V
